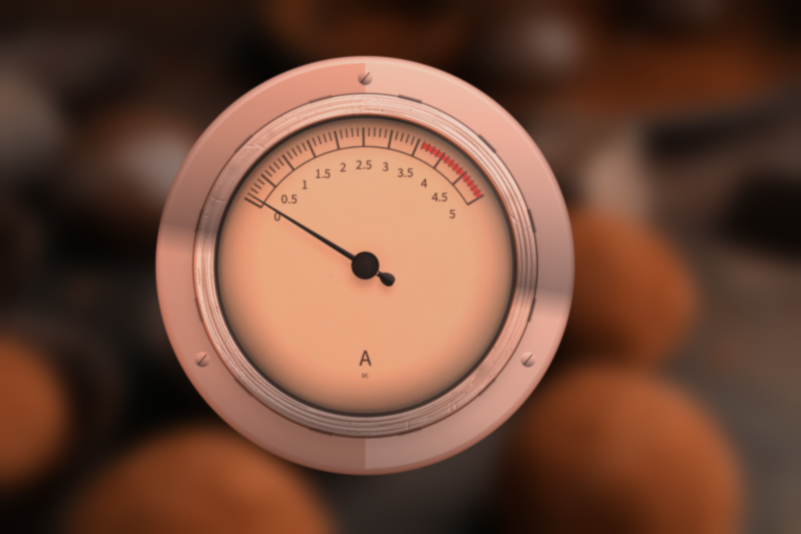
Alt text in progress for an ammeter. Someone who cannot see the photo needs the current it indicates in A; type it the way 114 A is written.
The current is 0.1 A
